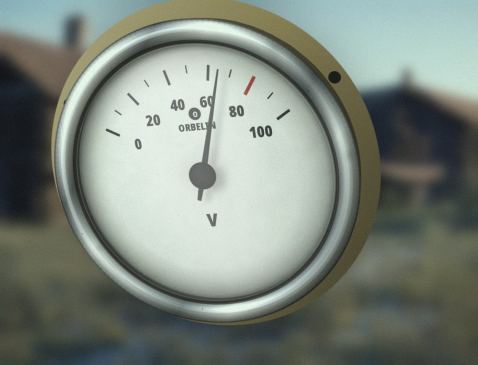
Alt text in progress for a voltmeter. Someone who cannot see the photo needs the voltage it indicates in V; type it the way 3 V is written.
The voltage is 65 V
